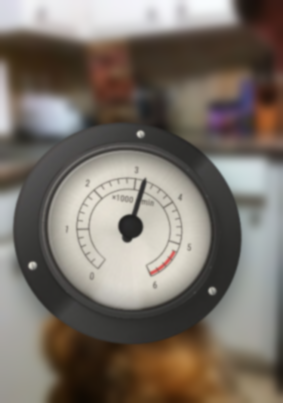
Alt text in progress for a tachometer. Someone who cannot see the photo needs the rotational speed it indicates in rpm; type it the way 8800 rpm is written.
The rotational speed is 3200 rpm
